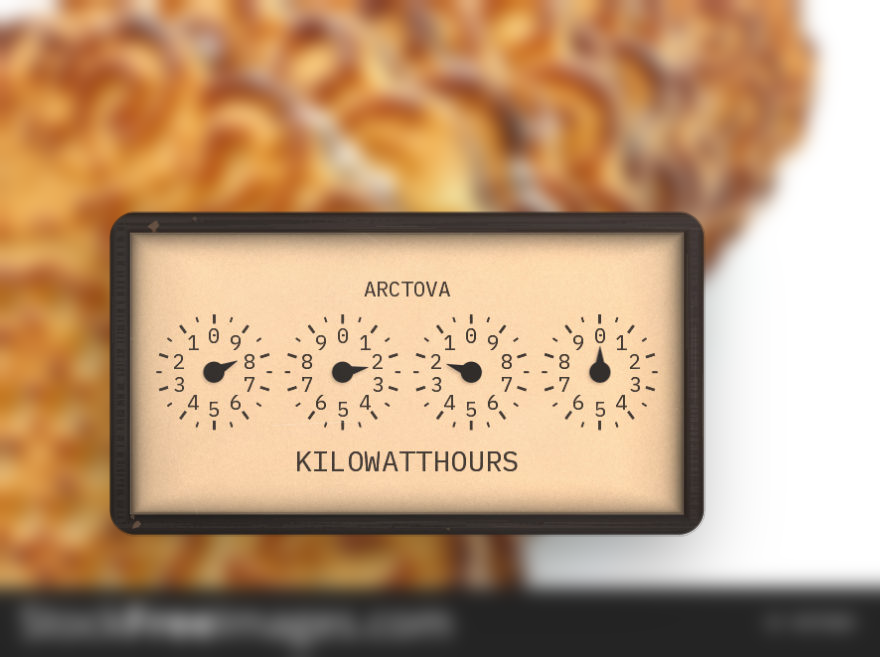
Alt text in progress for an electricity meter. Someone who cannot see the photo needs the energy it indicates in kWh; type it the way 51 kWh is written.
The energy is 8220 kWh
